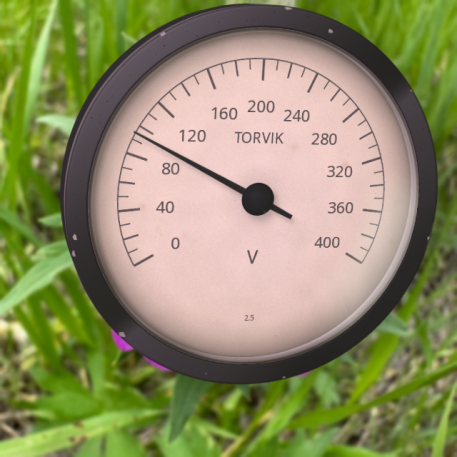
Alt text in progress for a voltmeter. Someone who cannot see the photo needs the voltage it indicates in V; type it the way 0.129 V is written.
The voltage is 95 V
